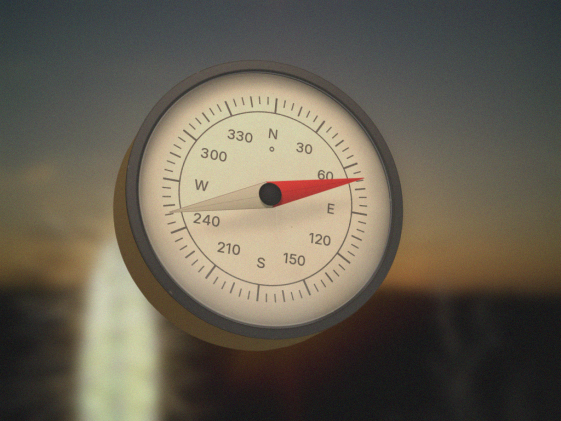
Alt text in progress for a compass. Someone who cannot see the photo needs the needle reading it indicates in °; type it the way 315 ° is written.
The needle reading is 70 °
